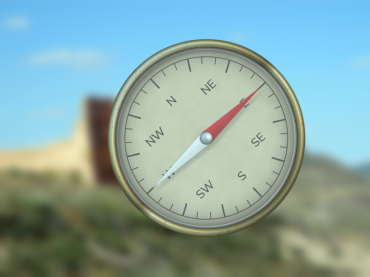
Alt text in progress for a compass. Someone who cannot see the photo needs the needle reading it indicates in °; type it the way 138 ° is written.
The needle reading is 90 °
